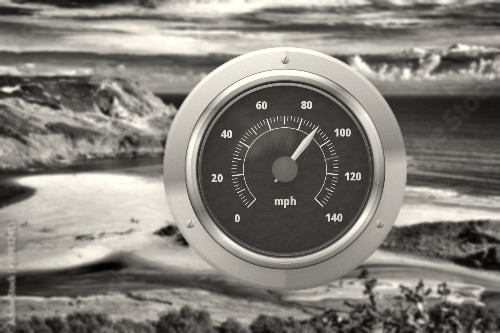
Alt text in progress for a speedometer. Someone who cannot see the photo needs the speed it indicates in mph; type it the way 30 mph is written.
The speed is 90 mph
